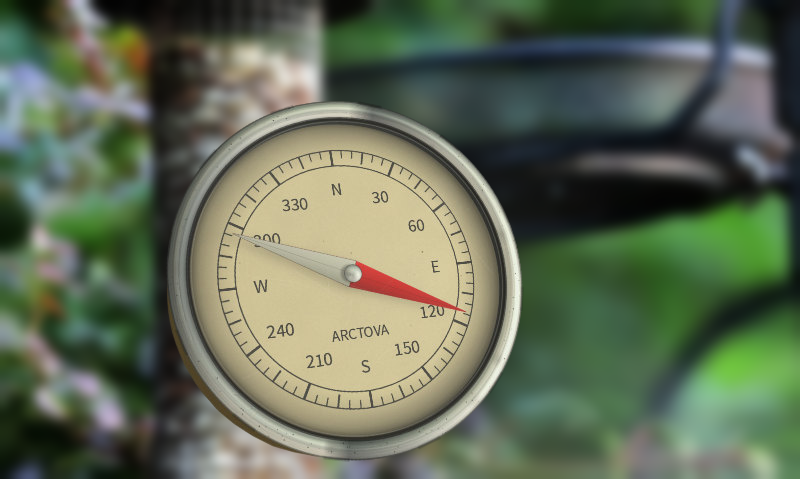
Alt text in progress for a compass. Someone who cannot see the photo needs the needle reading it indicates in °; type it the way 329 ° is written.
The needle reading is 115 °
